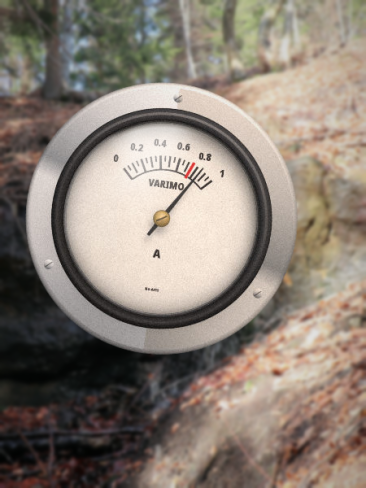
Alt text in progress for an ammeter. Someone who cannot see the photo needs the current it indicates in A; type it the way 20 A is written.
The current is 0.85 A
